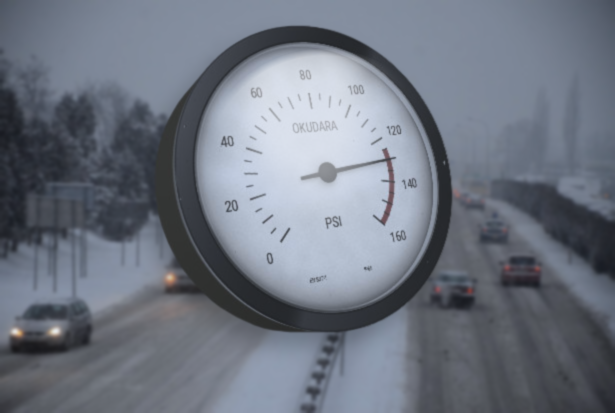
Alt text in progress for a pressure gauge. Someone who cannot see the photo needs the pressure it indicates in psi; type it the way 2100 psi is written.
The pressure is 130 psi
